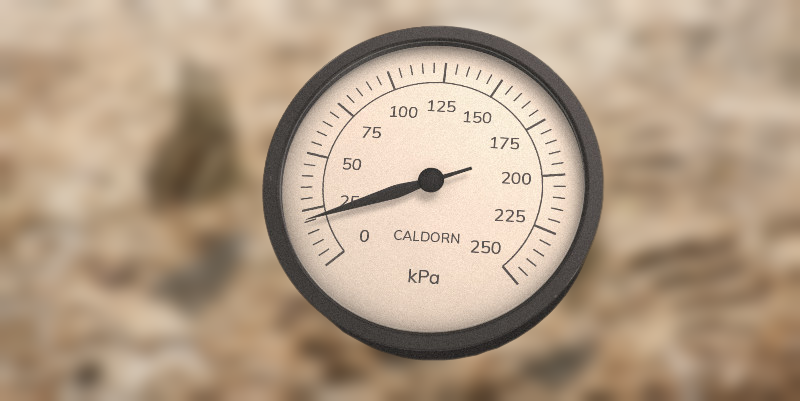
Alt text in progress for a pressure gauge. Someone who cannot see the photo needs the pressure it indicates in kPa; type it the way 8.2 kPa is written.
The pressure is 20 kPa
